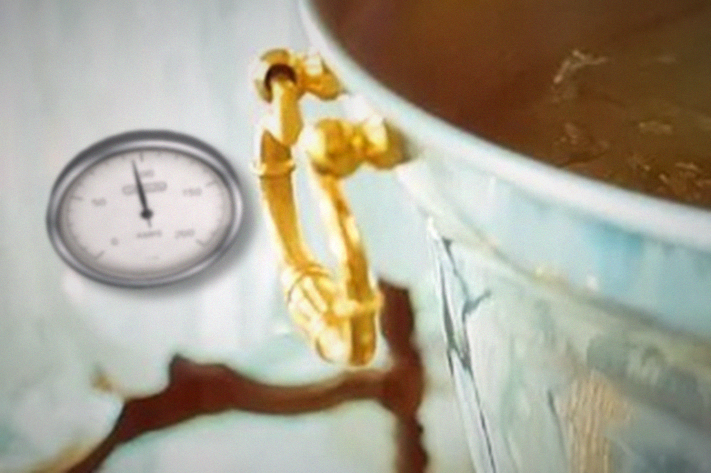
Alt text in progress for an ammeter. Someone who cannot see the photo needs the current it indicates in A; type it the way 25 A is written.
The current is 95 A
